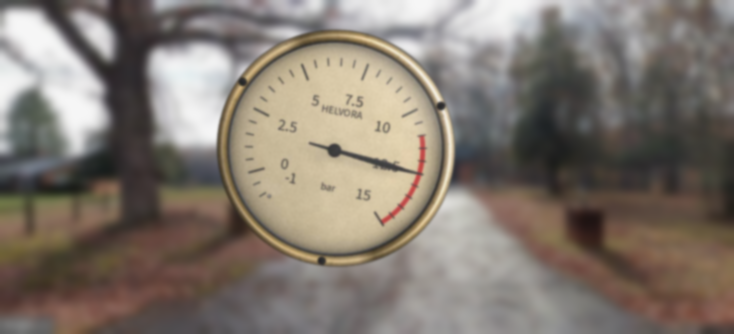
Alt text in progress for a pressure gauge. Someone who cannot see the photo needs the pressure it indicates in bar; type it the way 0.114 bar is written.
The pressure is 12.5 bar
